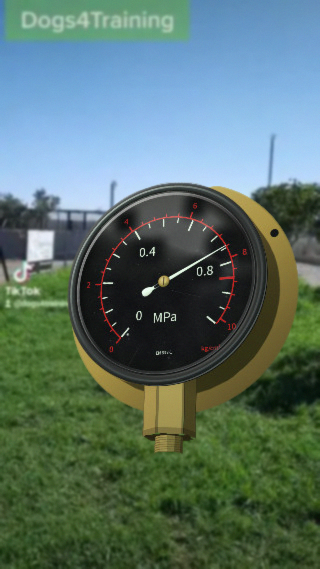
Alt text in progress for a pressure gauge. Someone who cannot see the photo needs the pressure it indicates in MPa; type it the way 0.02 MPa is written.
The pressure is 0.75 MPa
